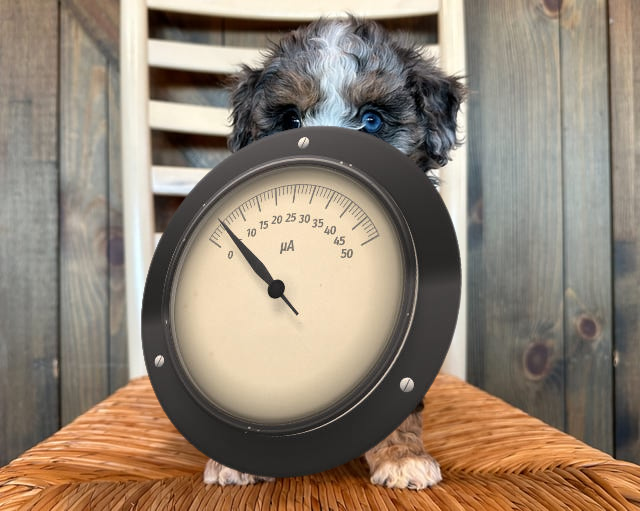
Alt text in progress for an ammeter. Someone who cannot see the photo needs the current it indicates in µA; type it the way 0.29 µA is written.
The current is 5 µA
